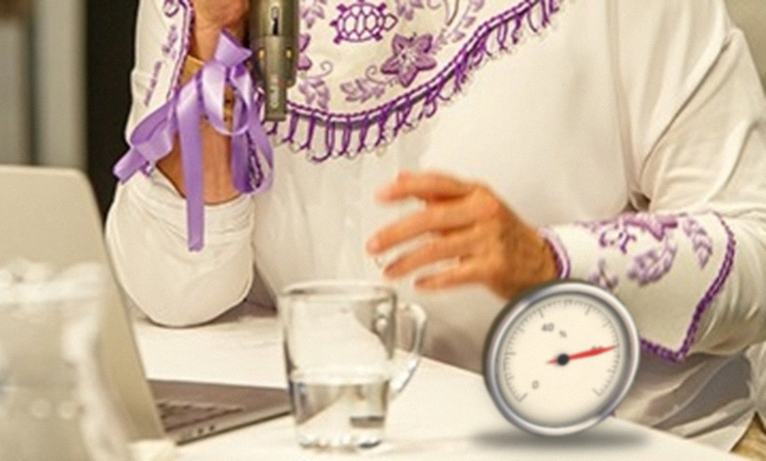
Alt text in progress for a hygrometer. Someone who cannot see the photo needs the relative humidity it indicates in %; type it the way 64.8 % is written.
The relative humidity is 80 %
